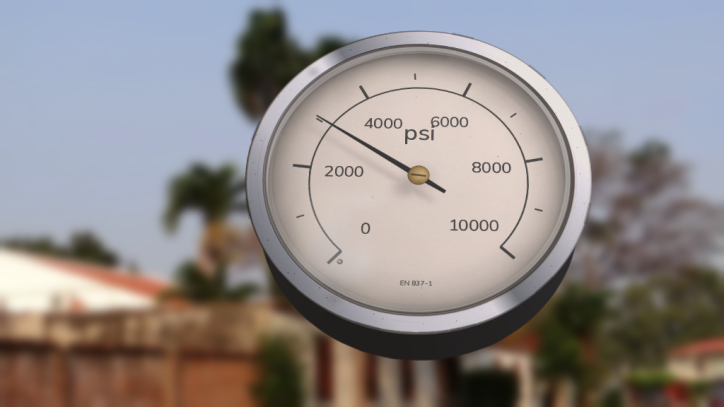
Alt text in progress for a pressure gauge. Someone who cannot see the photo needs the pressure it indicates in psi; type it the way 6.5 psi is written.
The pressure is 3000 psi
